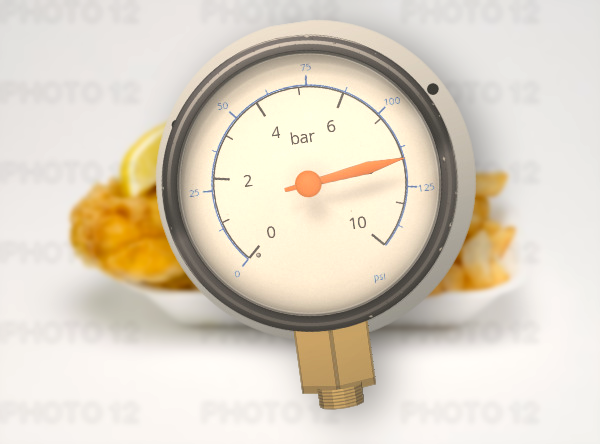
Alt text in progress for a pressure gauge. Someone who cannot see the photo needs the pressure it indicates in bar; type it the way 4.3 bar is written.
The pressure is 8 bar
